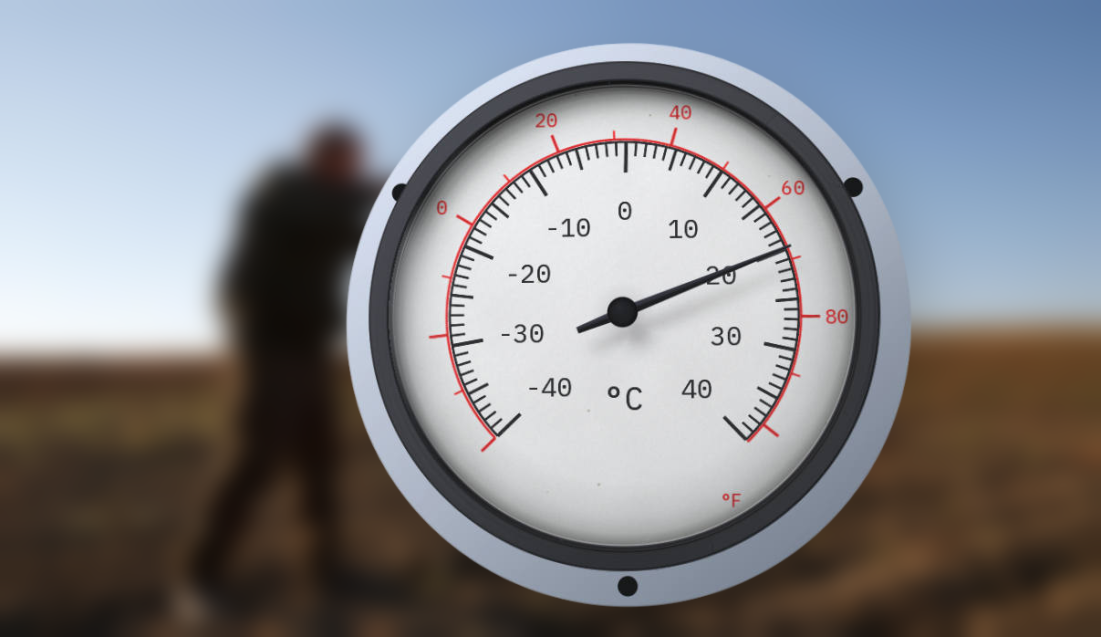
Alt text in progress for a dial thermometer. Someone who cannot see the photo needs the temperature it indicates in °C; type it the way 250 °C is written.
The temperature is 20 °C
